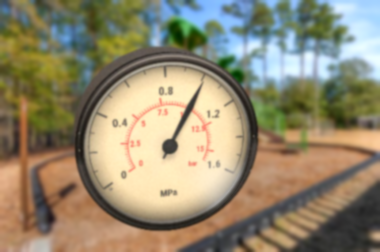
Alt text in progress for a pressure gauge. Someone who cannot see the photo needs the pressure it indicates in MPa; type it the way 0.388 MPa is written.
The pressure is 1 MPa
